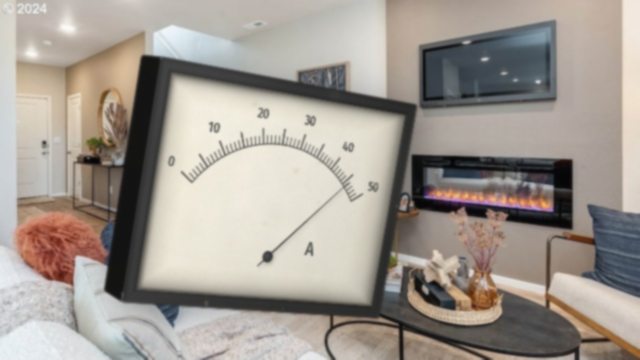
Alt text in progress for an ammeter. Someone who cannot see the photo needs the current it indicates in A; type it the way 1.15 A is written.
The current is 45 A
